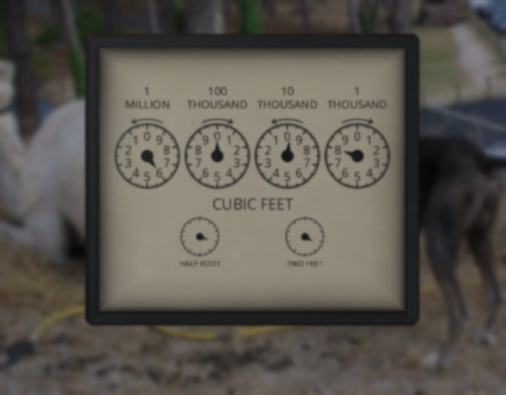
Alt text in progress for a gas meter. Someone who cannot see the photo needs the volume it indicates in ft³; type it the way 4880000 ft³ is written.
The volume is 599800 ft³
